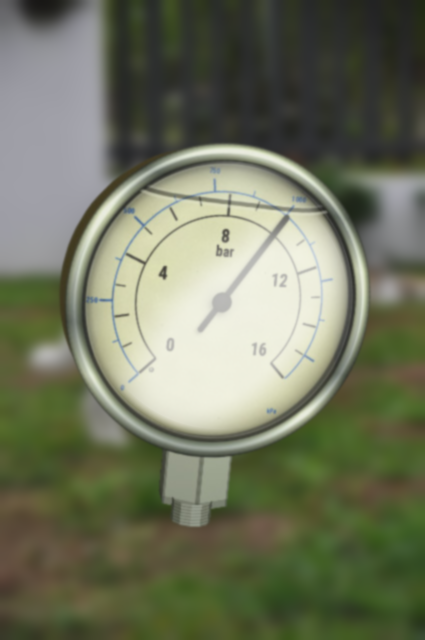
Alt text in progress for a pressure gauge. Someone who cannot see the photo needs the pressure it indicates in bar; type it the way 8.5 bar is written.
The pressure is 10 bar
